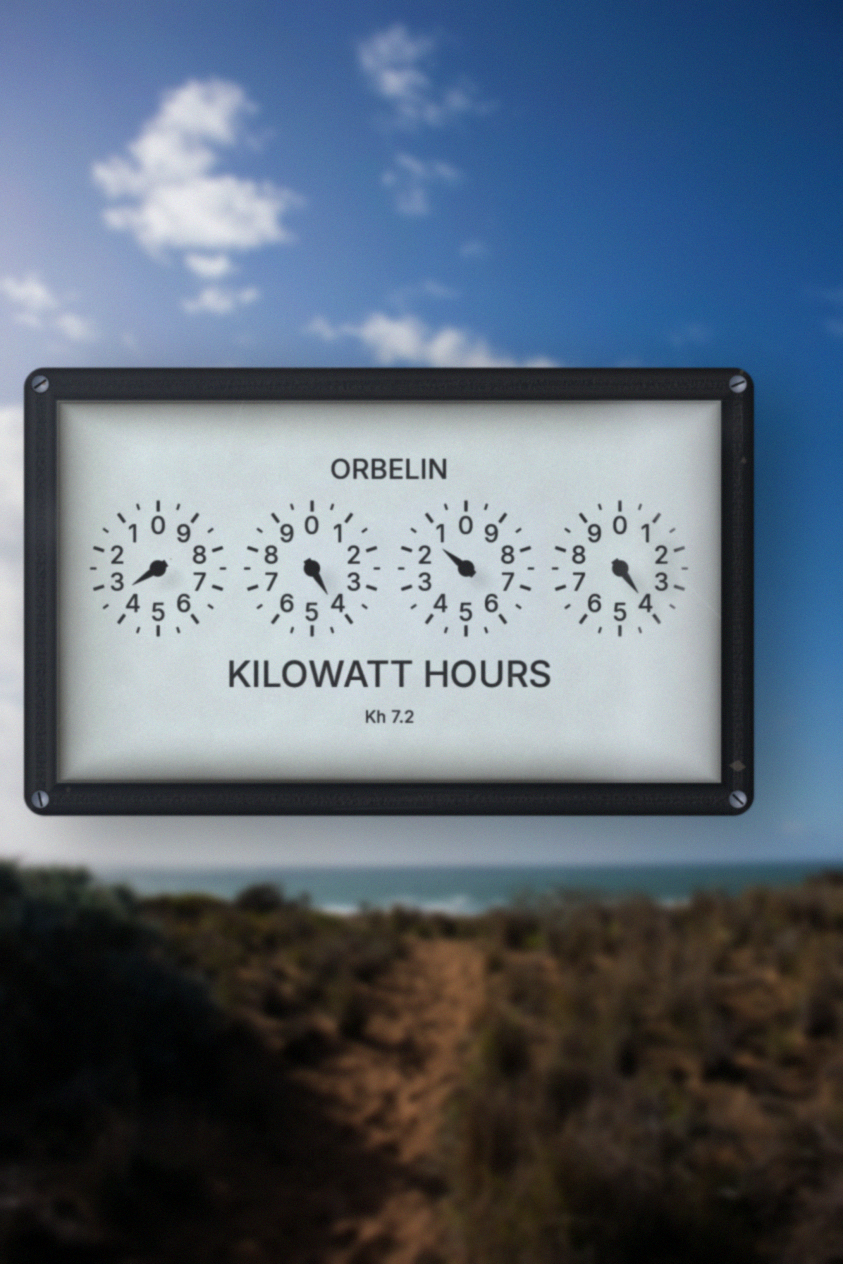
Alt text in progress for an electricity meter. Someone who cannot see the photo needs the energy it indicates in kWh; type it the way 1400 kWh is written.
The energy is 3414 kWh
